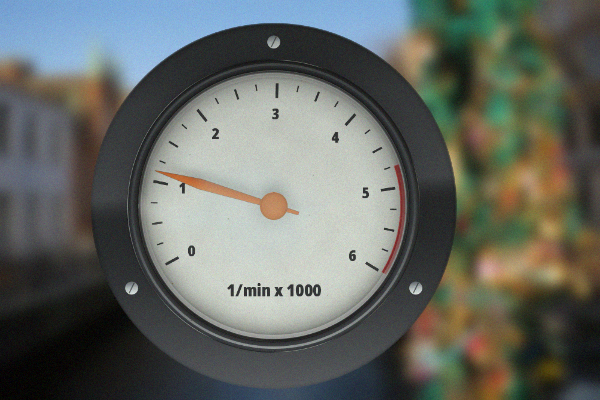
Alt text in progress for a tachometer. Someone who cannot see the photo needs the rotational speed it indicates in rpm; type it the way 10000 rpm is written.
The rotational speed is 1125 rpm
